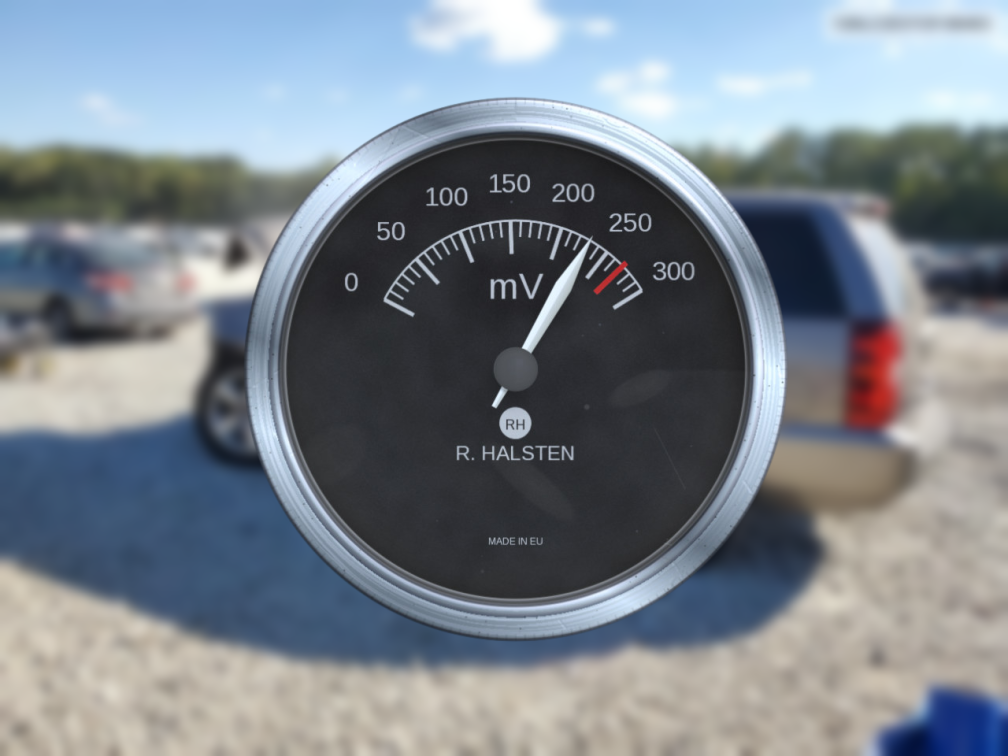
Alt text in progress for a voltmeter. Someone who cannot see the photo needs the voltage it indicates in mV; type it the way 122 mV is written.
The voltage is 230 mV
